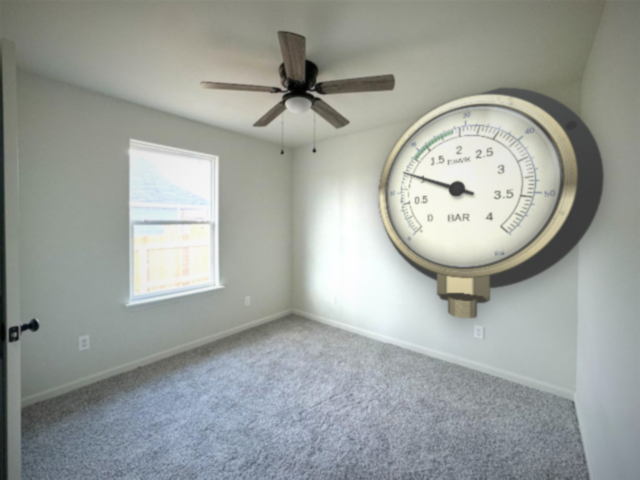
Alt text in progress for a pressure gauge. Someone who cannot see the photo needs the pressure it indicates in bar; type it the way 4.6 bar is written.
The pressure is 1 bar
